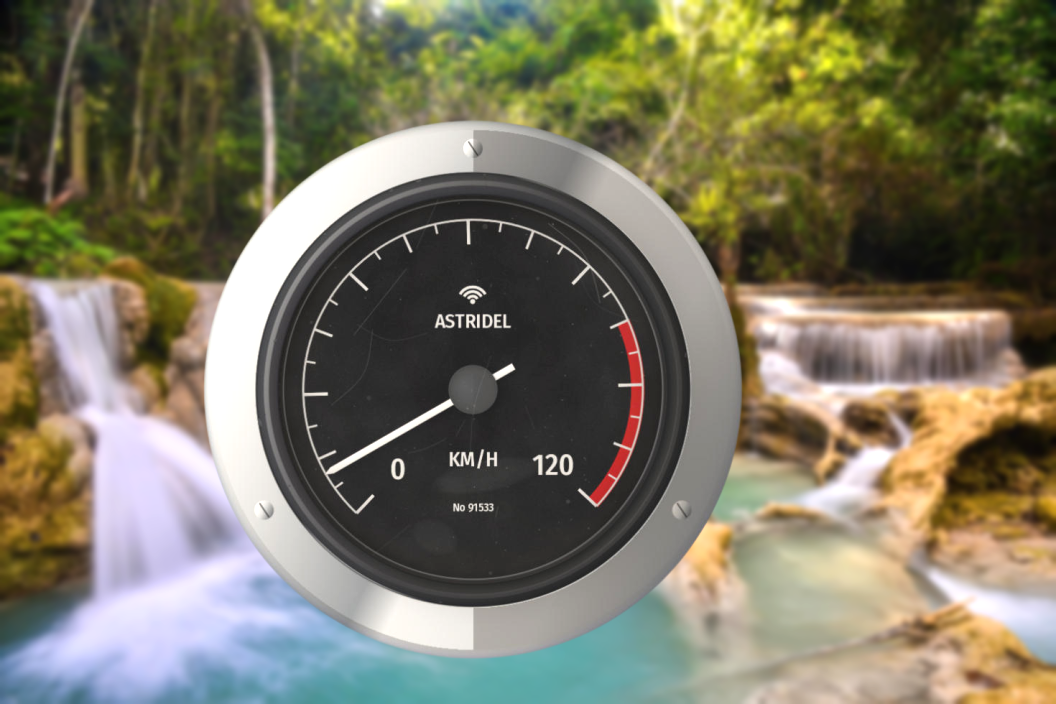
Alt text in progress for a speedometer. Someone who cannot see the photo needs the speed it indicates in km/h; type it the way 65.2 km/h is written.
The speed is 7.5 km/h
